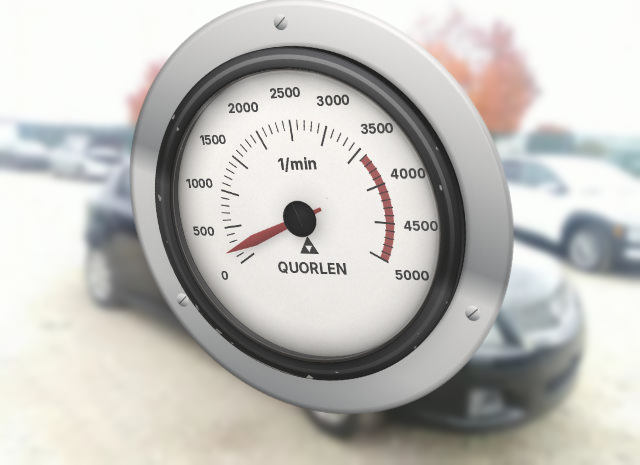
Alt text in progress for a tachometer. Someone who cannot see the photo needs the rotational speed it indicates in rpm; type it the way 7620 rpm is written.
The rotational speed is 200 rpm
